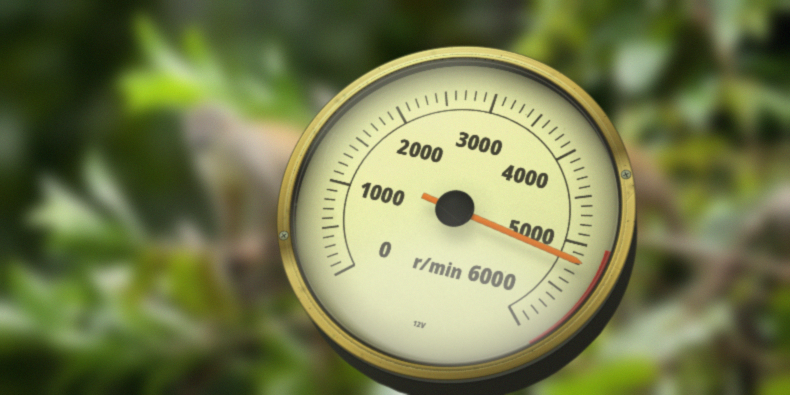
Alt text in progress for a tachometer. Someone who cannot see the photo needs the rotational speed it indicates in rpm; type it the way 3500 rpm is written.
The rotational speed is 5200 rpm
